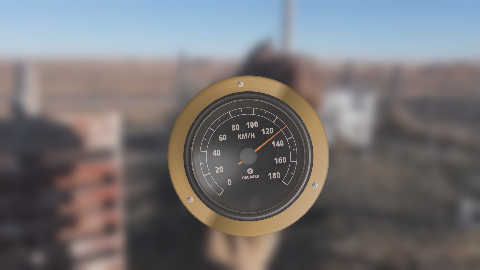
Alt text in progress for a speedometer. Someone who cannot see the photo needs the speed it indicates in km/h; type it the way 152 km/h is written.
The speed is 130 km/h
